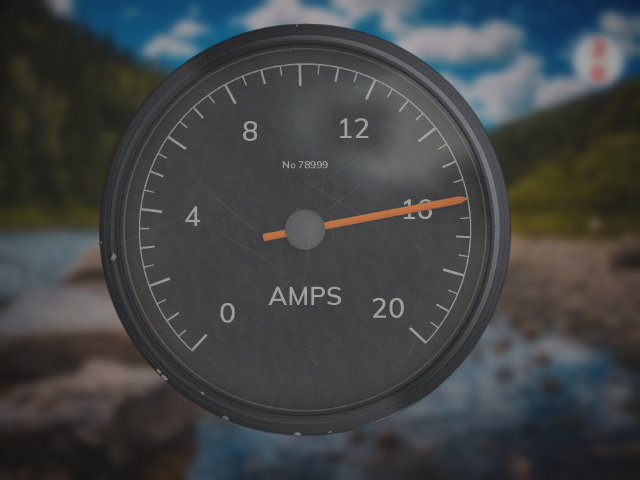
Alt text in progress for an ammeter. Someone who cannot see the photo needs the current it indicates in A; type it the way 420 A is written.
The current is 16 A
